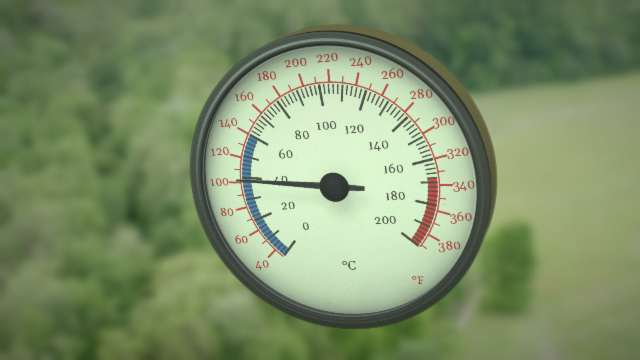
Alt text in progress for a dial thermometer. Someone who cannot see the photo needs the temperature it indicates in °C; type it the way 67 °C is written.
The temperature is 40 °C
